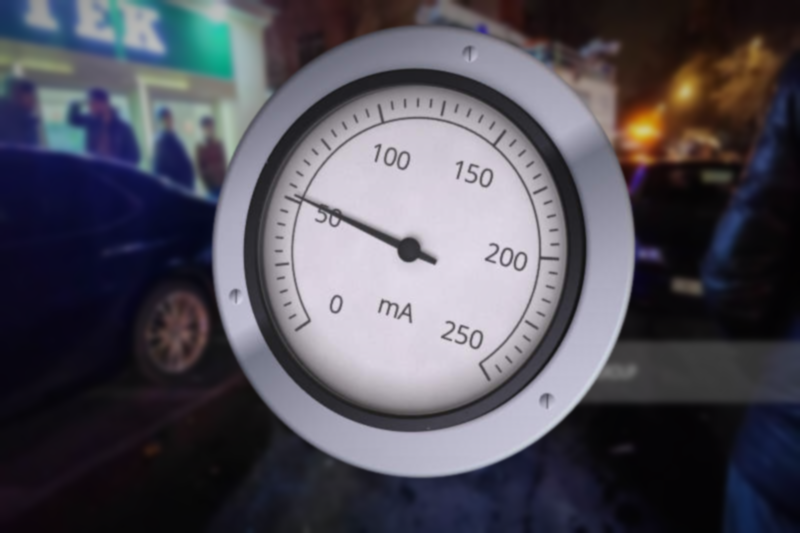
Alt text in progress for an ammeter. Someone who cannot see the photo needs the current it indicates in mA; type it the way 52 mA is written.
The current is 52.5 mA
